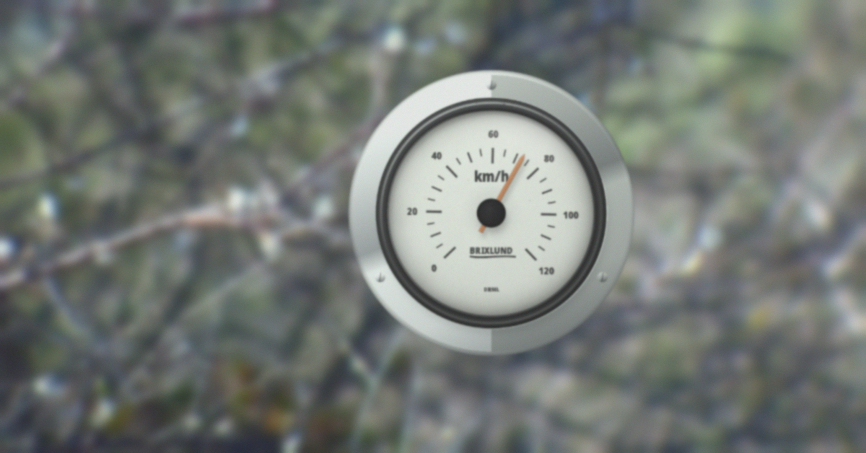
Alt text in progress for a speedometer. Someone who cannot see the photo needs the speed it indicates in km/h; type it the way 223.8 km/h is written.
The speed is 72.5 km/h
